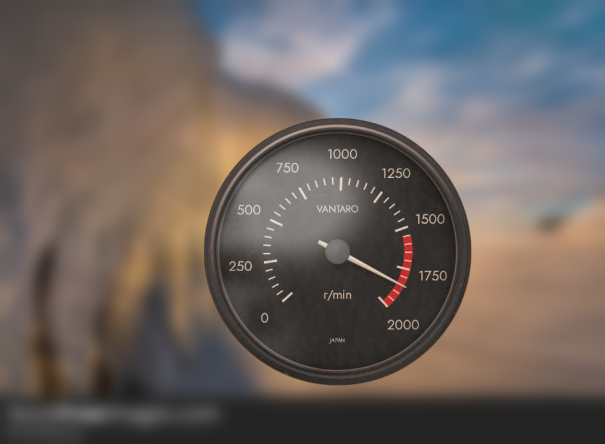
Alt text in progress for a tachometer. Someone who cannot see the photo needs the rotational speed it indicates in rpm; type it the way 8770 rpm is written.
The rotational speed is 1850 rpm
